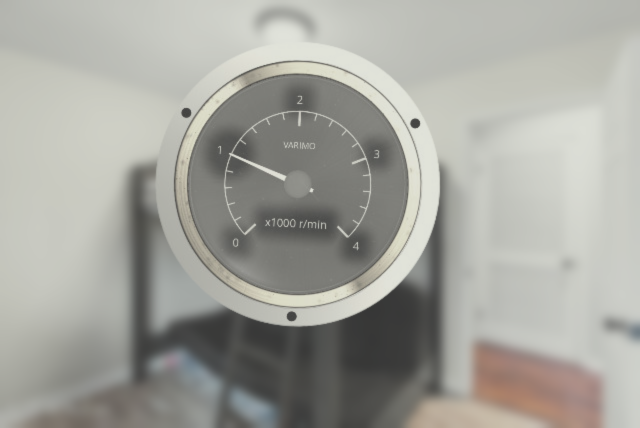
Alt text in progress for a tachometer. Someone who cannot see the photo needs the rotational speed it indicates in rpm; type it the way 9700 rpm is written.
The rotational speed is 1000 rpm
